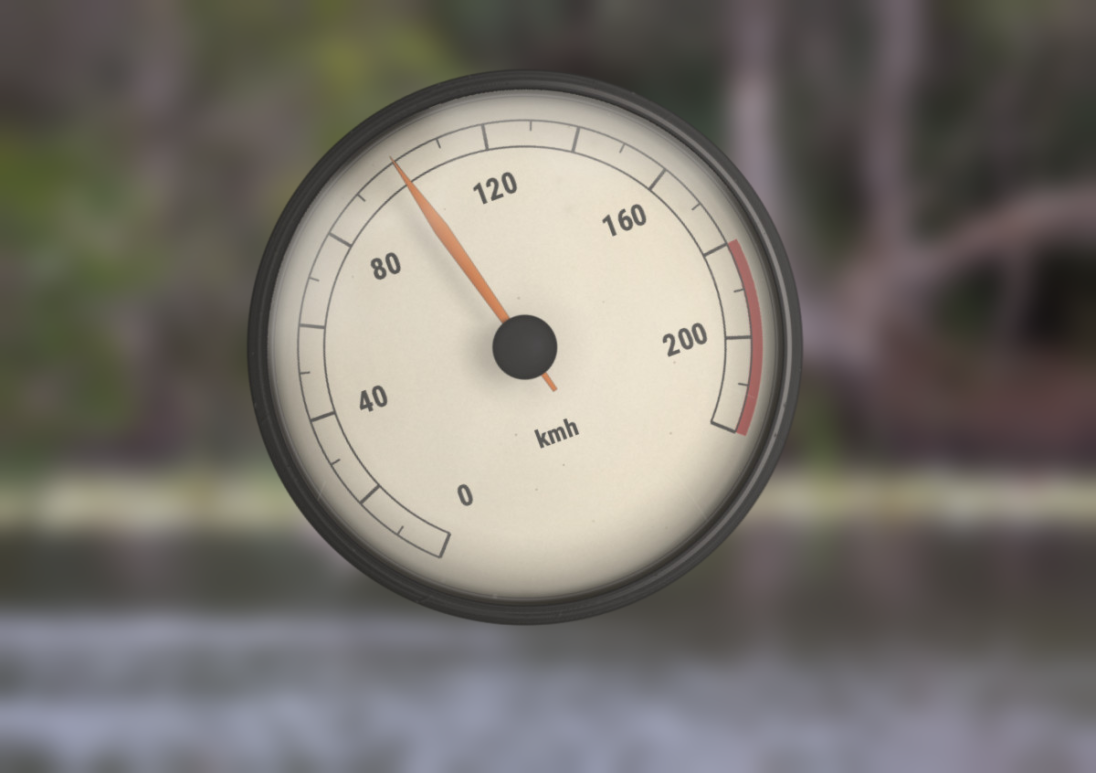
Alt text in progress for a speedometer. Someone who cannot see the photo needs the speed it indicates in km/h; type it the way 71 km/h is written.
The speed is 100 km/h
